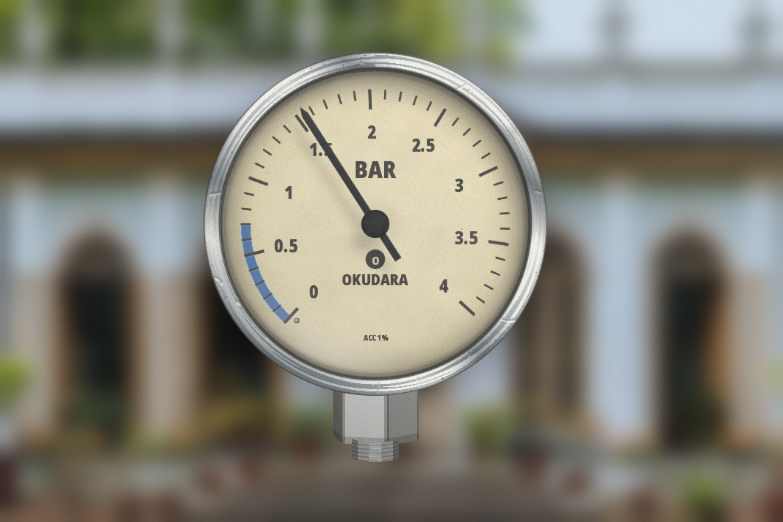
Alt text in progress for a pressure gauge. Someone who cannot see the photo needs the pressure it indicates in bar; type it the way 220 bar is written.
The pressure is 1.55 bar
